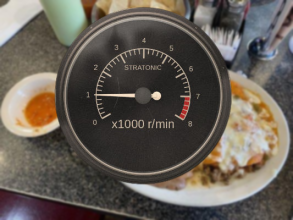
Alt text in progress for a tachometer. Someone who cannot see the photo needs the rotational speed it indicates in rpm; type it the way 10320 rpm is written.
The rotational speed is 1000 rpm
